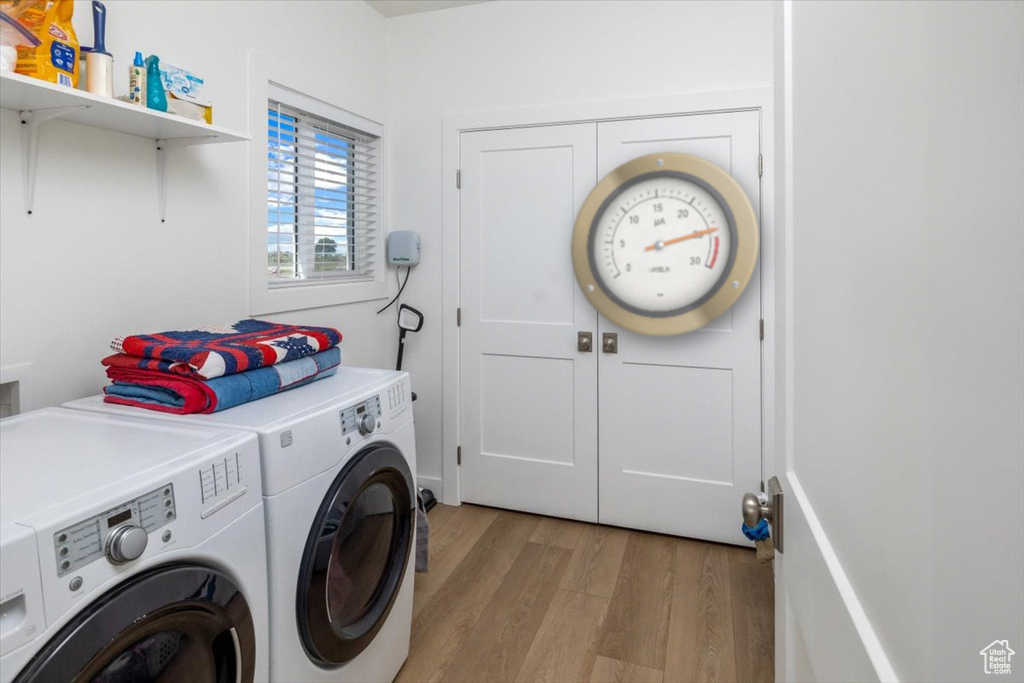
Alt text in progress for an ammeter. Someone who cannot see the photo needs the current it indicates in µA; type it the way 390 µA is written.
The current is 25 µA
